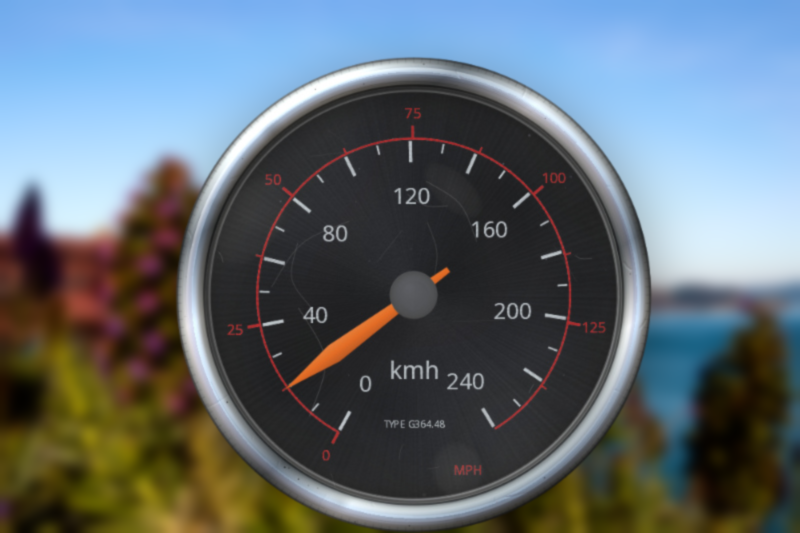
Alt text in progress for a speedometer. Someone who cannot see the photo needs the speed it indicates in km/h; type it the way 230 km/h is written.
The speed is 20 km/h
